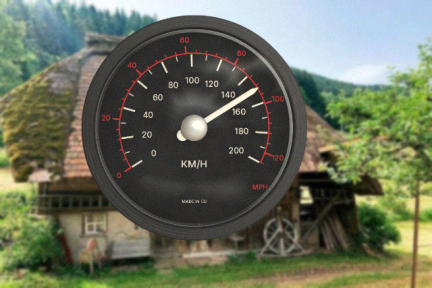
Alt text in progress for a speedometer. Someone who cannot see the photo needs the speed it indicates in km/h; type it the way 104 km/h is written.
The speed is 150 km/h
